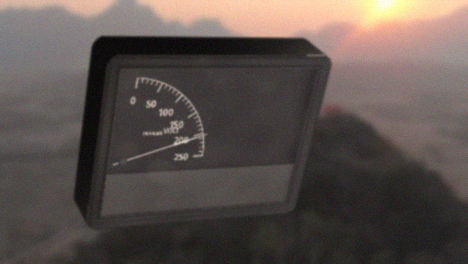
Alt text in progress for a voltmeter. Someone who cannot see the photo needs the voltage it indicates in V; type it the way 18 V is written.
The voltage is 200 V
